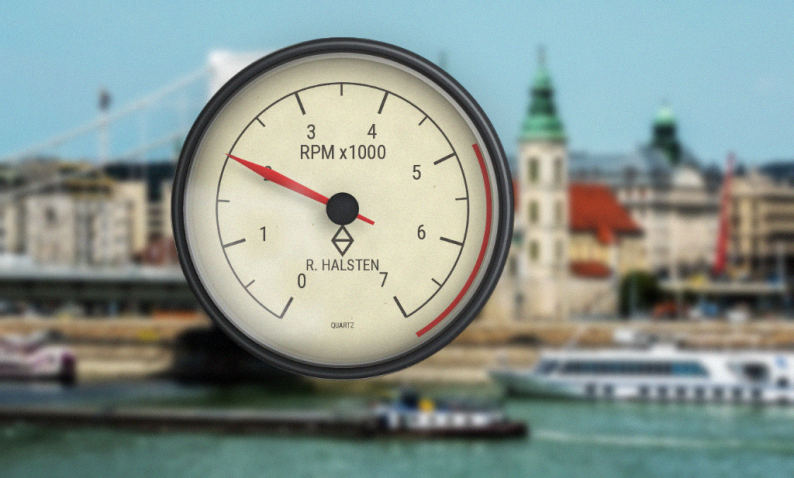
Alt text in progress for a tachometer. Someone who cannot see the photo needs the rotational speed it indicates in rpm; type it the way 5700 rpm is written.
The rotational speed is 2000 rpm
